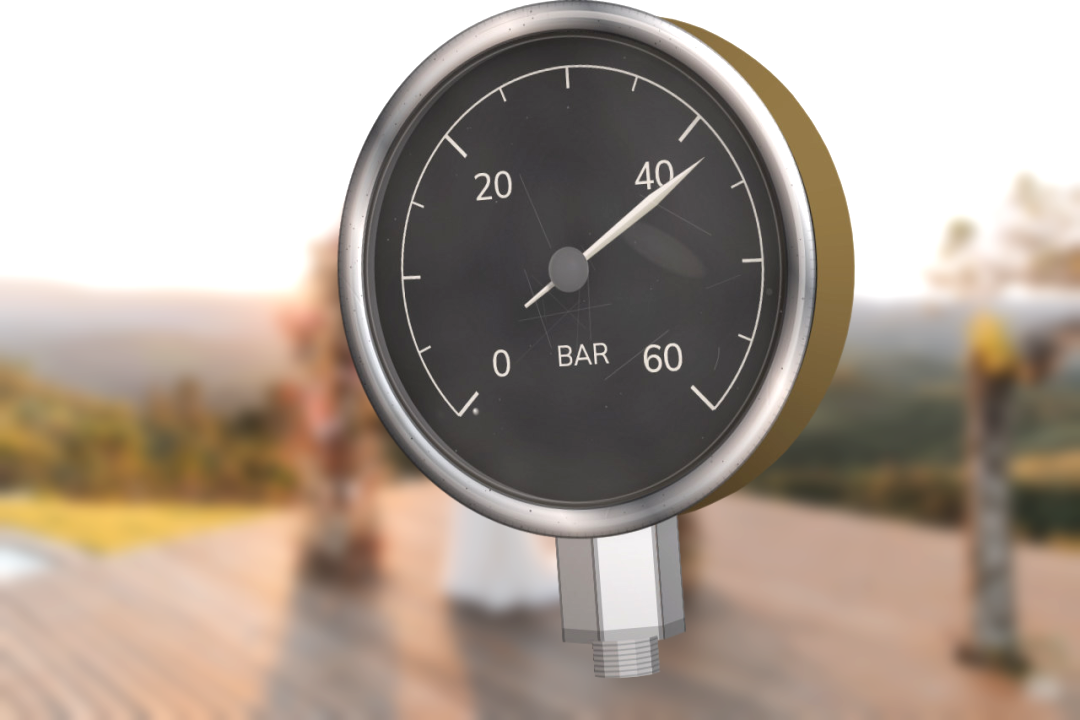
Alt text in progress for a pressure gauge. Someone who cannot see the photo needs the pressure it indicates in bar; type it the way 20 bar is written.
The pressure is 42.5 bar
